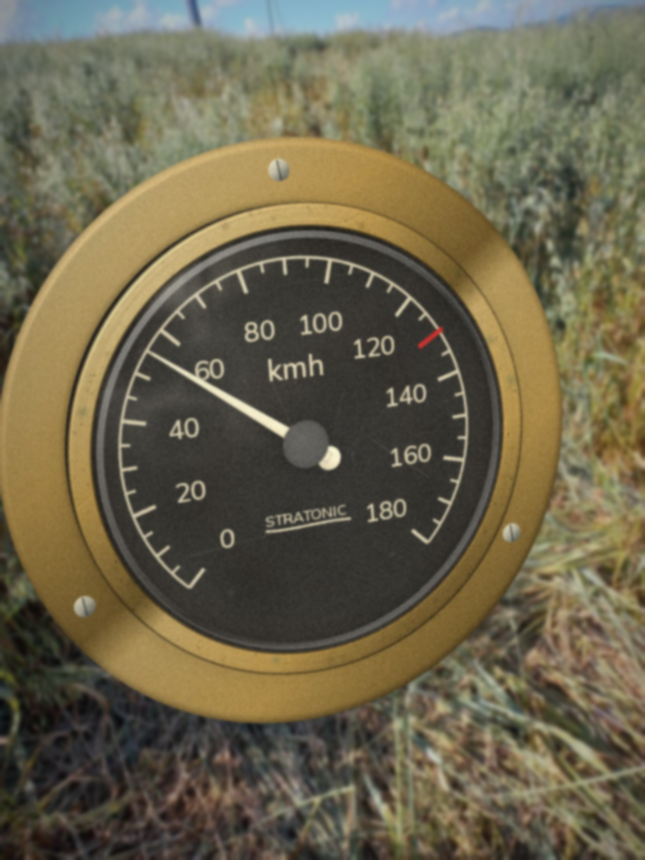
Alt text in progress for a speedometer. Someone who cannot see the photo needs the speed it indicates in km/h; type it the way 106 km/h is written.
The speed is 55 km/h
